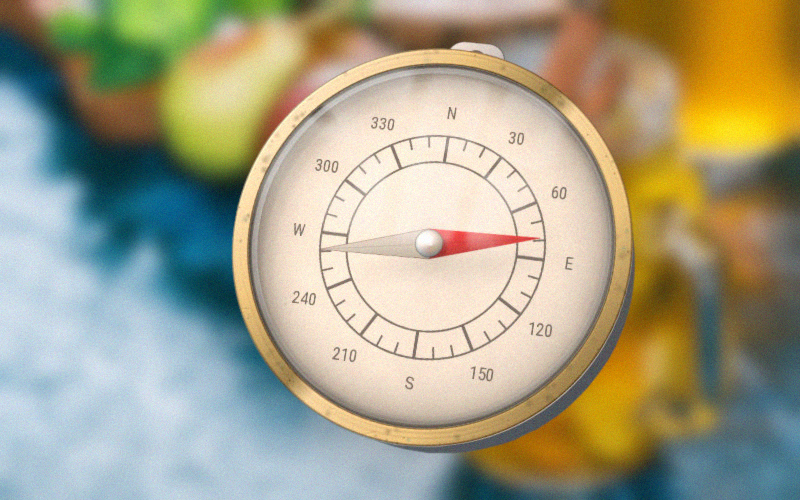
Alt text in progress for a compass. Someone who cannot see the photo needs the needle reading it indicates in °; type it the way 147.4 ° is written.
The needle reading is 80 °
